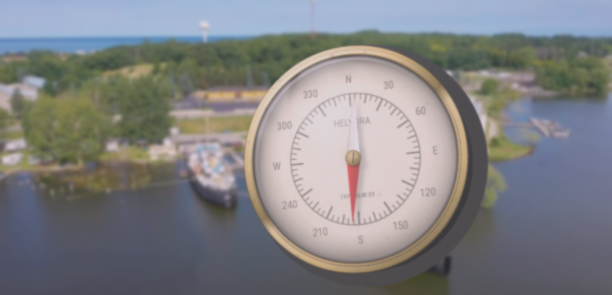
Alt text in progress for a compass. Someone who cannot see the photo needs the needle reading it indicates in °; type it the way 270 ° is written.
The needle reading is 185 °
